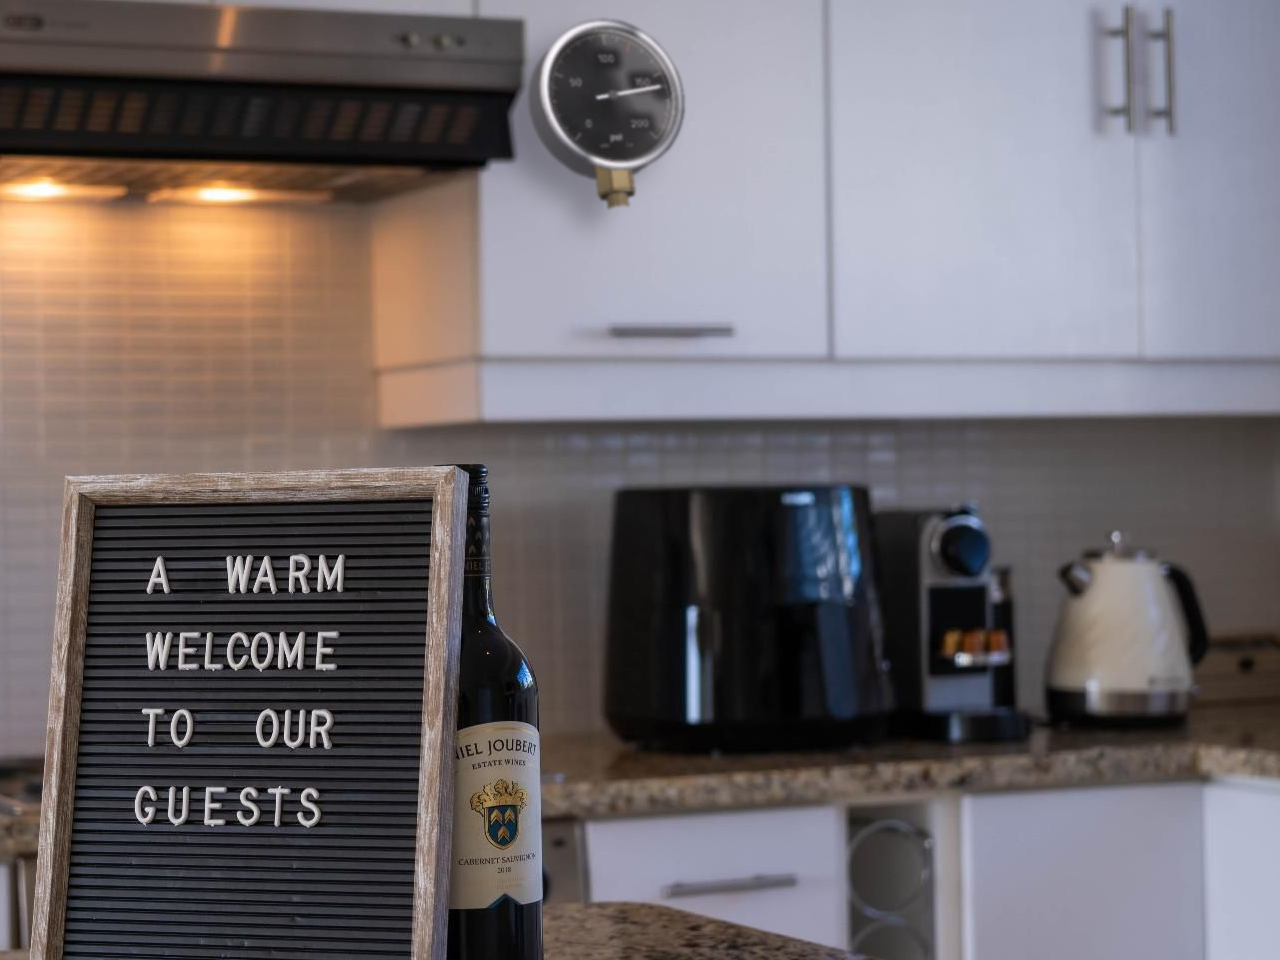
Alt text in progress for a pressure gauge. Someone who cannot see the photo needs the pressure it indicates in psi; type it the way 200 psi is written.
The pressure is 160 psi
